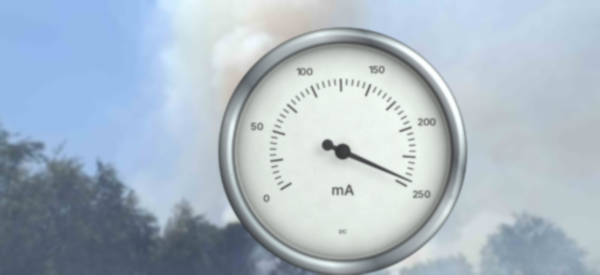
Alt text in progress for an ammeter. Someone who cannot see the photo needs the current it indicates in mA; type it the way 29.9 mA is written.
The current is 245 mA
